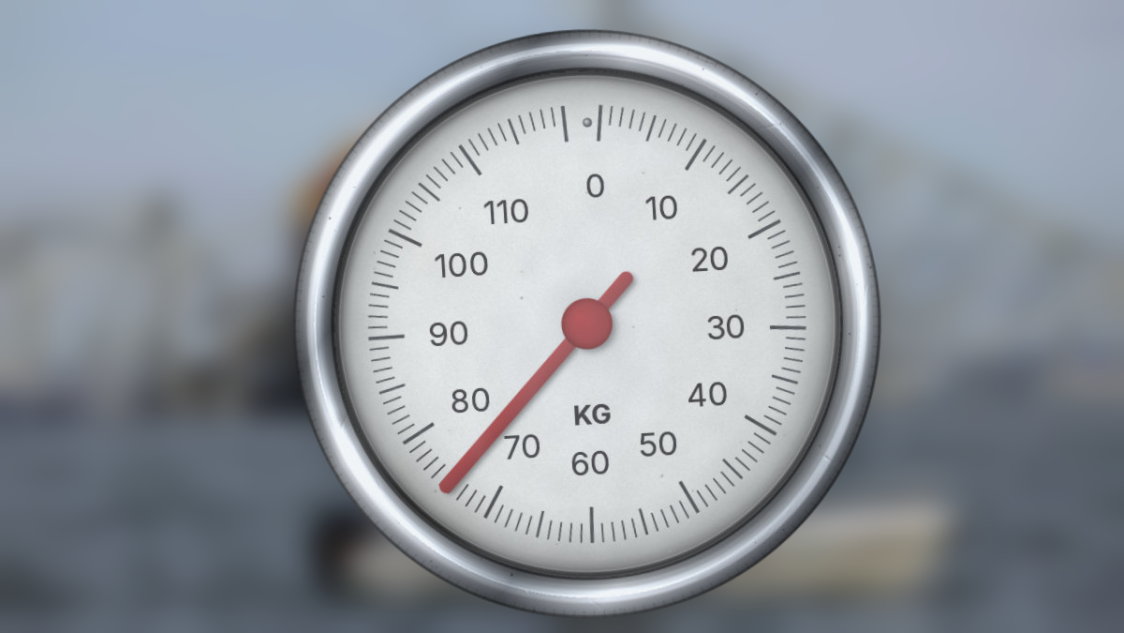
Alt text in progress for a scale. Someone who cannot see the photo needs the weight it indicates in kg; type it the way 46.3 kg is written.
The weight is 74.5 kg
